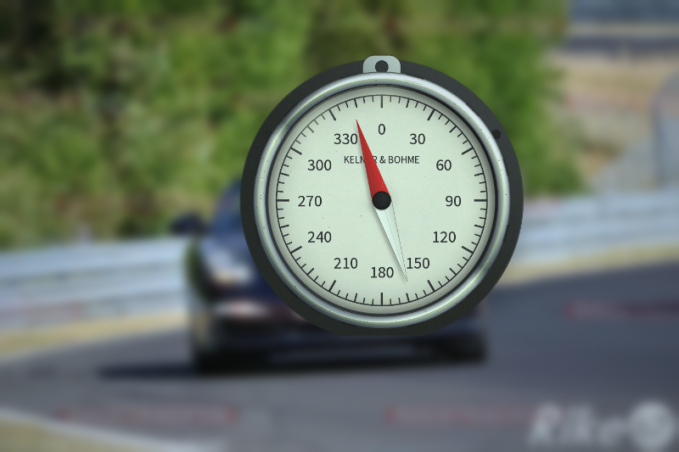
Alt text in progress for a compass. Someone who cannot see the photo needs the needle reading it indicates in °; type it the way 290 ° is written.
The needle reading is 342.5 °
